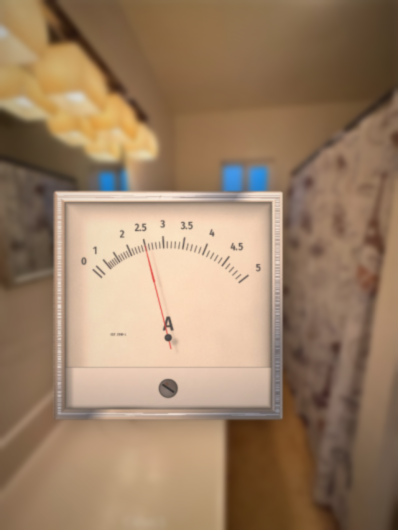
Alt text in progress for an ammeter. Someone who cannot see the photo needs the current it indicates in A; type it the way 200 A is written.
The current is 2.5 A
